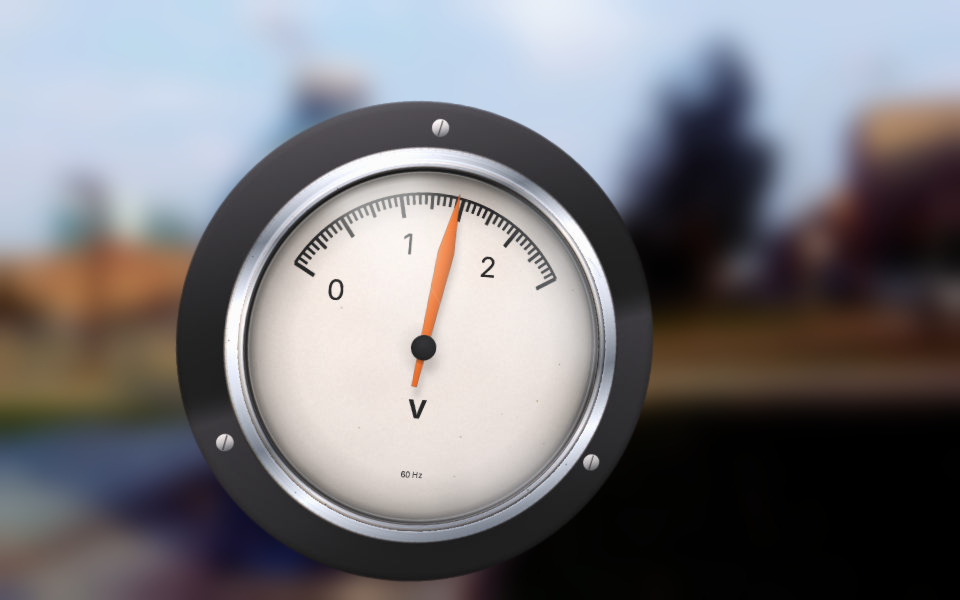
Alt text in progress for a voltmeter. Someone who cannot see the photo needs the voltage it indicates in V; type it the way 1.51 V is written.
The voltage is 1.45 V
